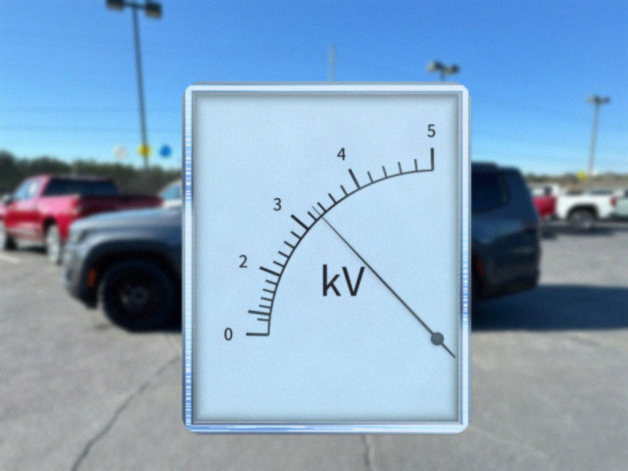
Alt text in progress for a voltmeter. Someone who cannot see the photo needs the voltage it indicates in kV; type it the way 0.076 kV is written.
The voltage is 3.3 kV
